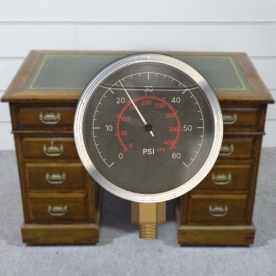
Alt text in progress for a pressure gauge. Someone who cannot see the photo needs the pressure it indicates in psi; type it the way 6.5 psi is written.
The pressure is 23 psi
